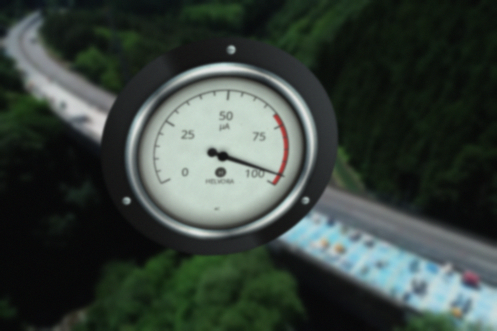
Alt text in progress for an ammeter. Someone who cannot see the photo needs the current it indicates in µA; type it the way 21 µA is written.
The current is 95 µA
